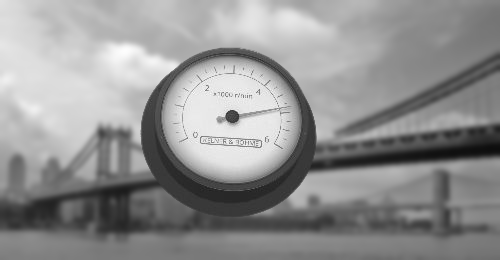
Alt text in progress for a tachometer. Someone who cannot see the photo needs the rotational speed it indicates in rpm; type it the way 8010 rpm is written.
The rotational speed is 4875 rpm
